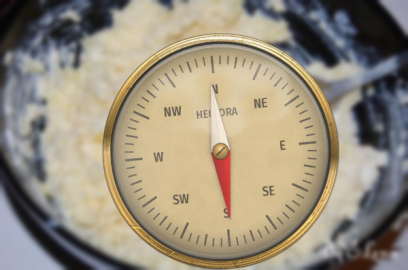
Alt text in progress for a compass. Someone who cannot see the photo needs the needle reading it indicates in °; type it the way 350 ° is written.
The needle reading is 177.5 °
